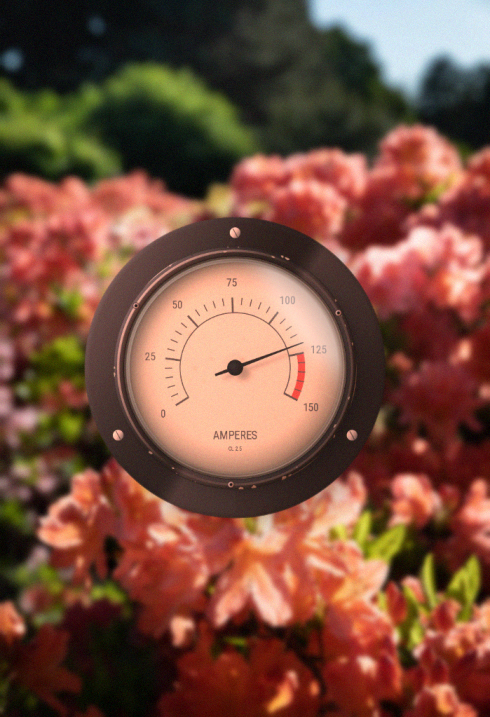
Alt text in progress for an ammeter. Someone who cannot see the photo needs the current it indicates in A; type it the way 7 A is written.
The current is 120 A
